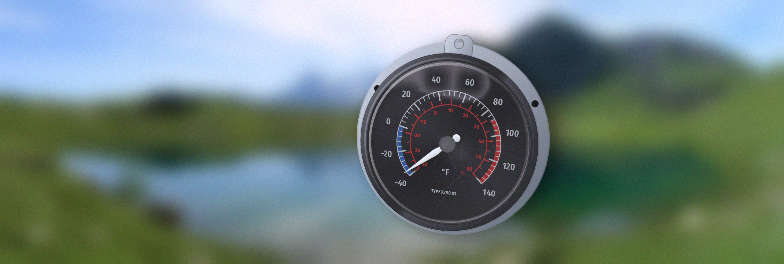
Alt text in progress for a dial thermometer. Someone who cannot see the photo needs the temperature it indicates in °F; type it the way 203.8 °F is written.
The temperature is -36 °F
